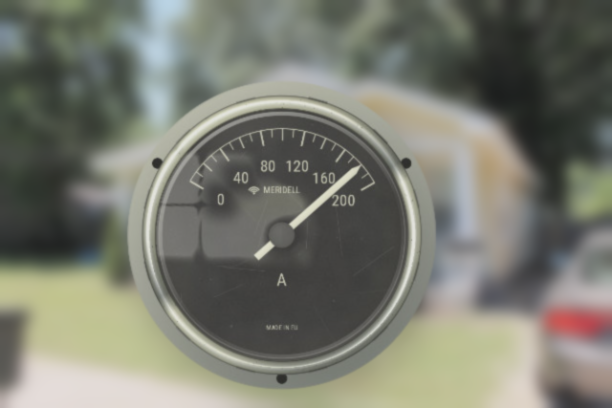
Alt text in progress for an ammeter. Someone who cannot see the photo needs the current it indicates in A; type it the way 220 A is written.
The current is 180 A
